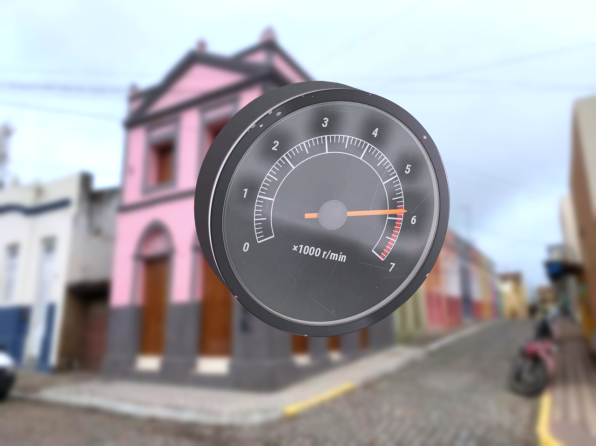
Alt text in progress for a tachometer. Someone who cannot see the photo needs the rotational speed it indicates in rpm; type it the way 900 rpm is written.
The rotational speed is 5800 rpm
